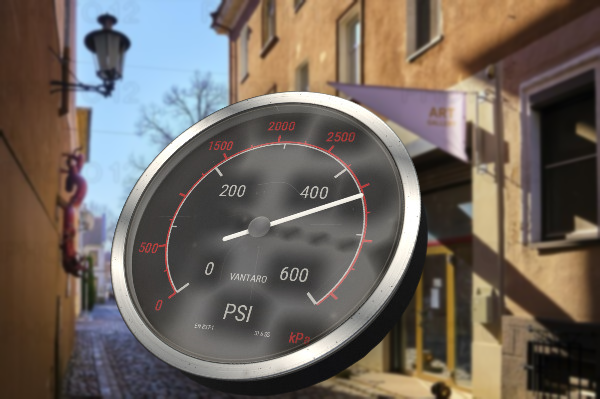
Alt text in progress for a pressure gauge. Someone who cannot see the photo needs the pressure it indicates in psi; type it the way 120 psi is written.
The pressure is 450 psi
